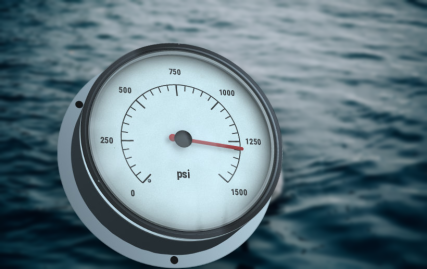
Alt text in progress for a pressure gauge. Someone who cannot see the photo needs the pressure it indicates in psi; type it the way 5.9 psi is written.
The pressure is 1300 psi
